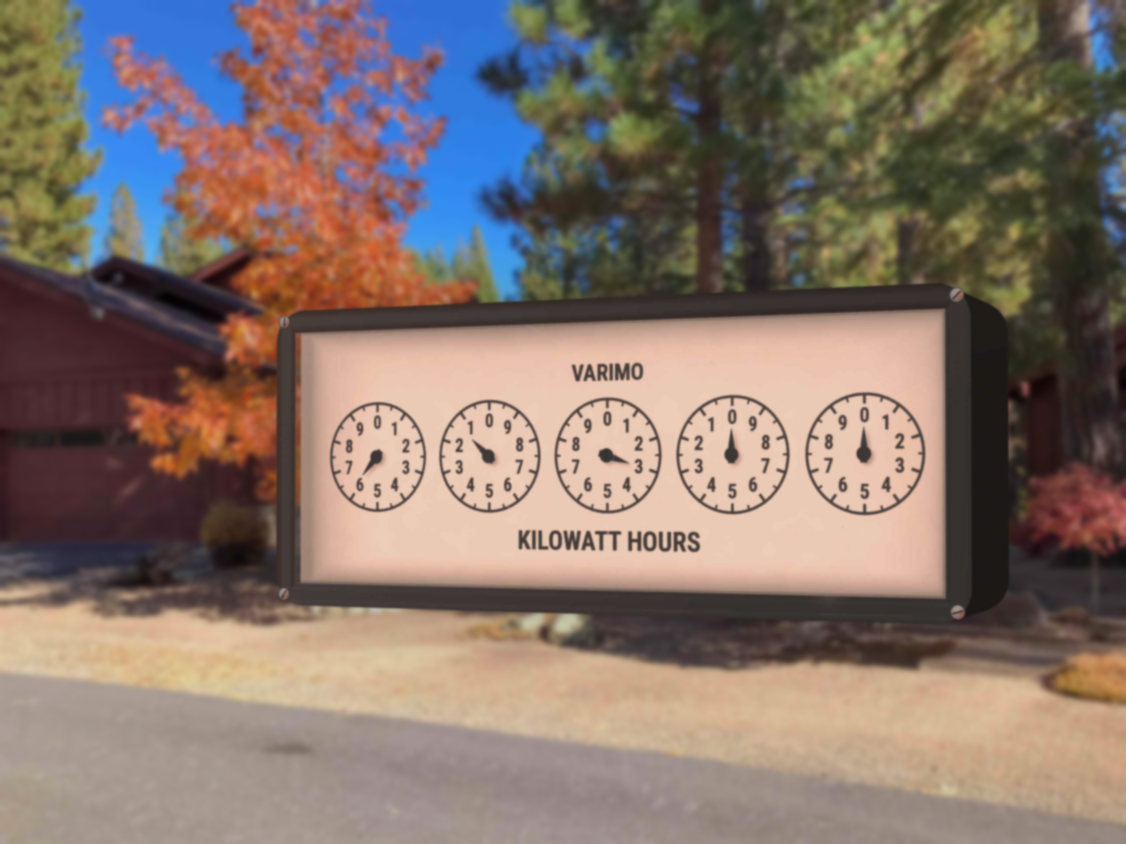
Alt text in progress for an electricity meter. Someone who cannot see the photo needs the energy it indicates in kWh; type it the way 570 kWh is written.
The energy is 61300 kWh
